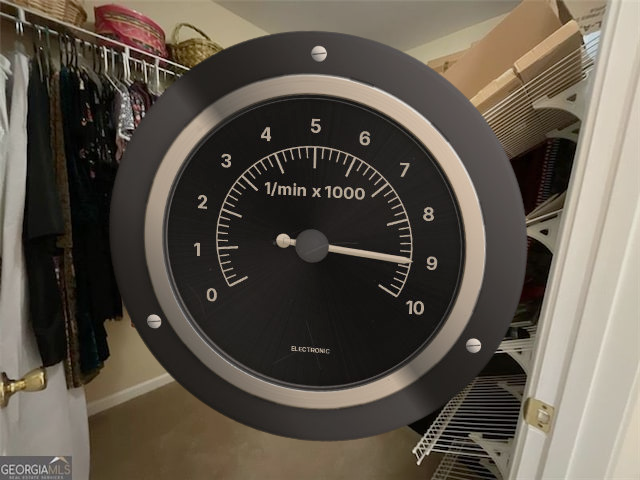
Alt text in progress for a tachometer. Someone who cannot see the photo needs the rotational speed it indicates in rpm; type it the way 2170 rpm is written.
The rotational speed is 9000 rpm
